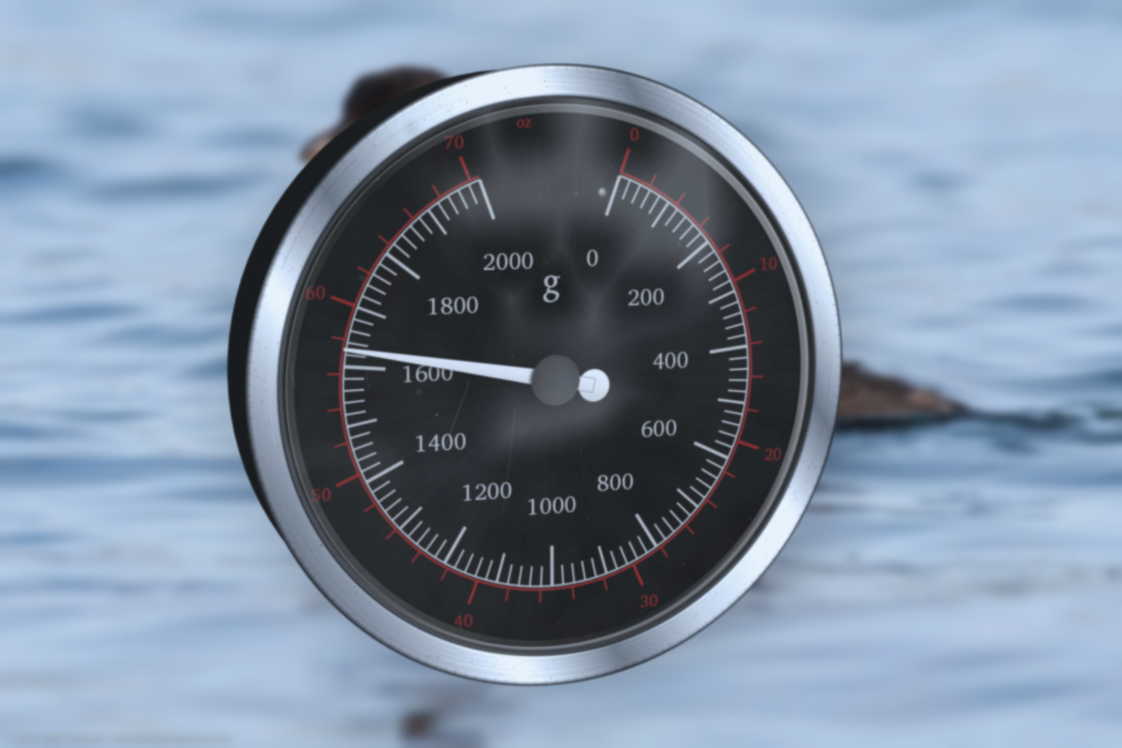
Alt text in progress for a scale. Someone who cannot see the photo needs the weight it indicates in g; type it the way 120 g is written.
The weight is 1630 g
